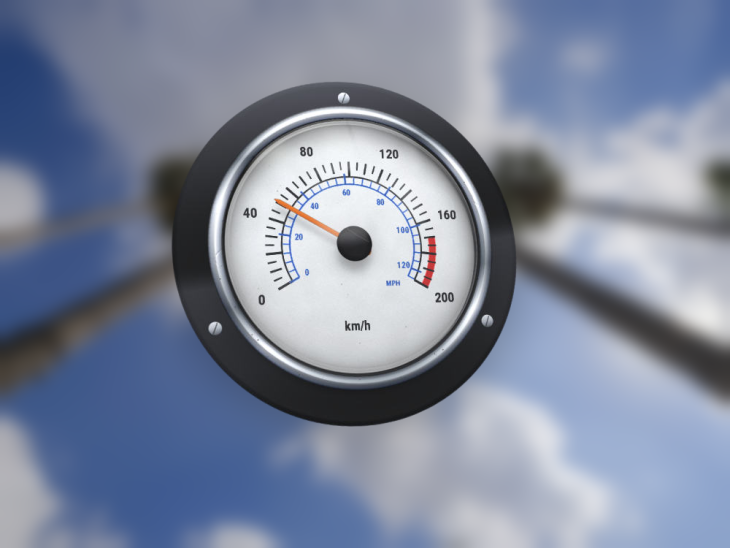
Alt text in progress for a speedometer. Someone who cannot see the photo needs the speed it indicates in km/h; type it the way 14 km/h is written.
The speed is 50 km/h
